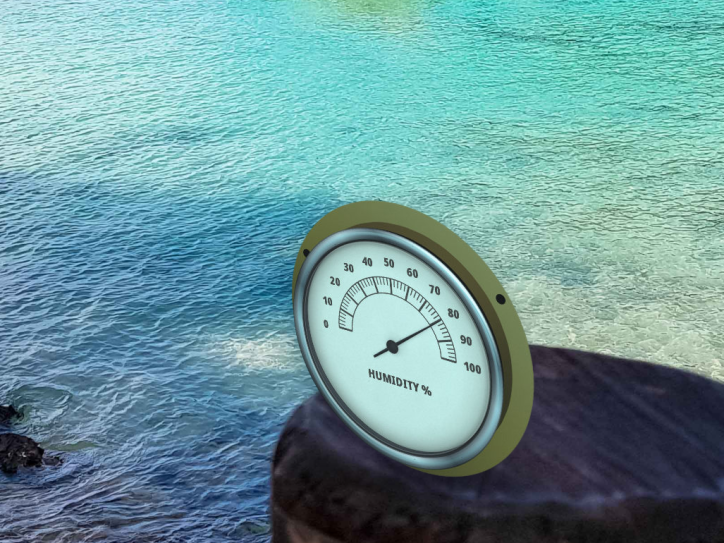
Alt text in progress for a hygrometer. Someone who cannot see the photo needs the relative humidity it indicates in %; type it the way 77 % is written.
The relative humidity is 80 %
